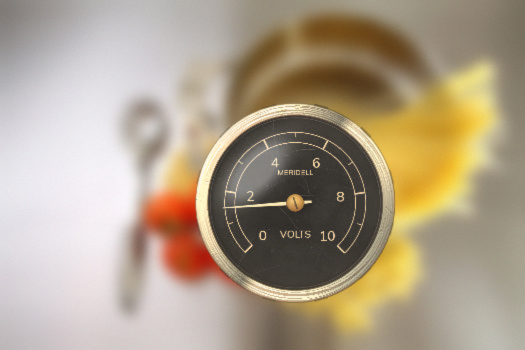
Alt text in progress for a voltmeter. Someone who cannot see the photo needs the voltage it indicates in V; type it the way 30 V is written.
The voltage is 1.5 V
